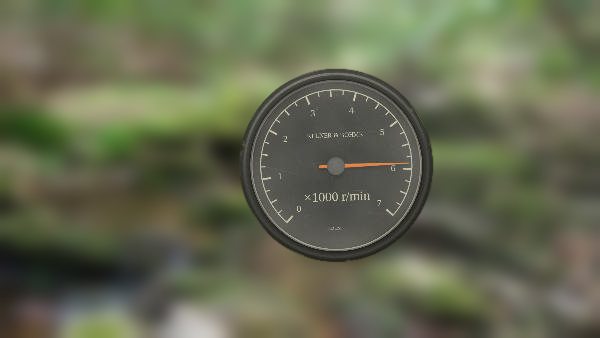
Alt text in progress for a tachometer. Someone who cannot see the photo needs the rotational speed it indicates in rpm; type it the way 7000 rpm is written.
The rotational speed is 5875 rpm
